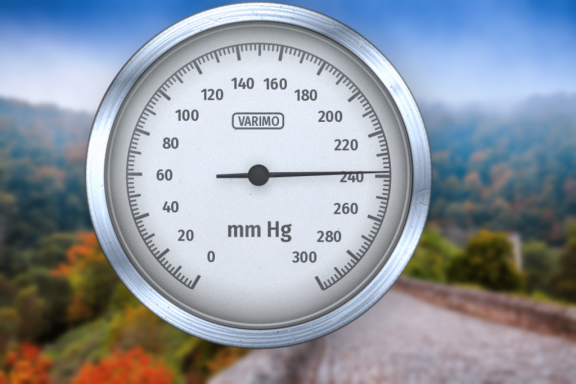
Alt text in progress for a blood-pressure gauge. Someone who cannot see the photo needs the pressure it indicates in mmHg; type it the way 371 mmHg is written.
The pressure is 238 mmHg
